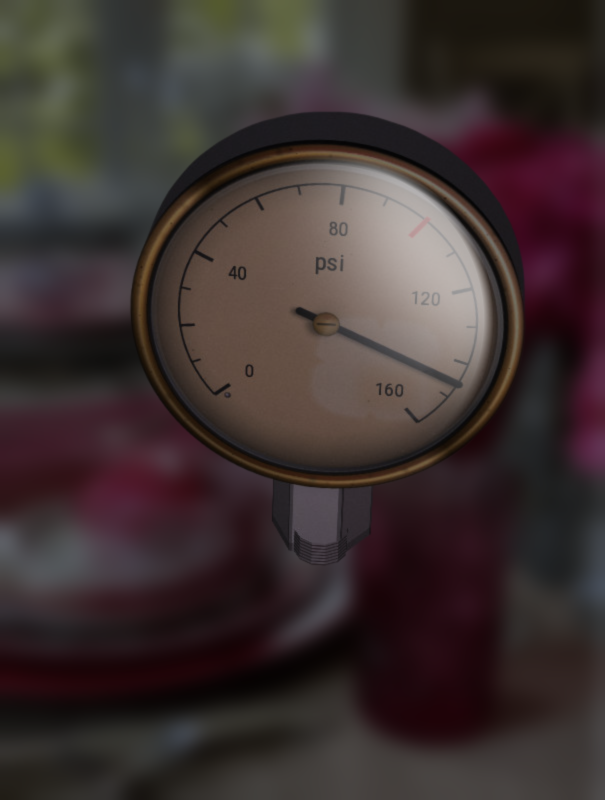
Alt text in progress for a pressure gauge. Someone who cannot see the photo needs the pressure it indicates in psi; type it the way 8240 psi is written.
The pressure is 145 psi
